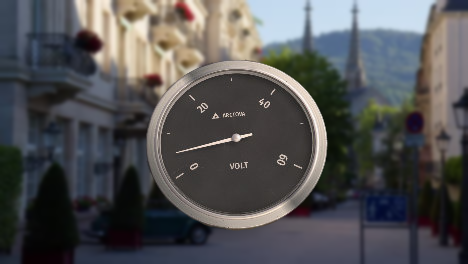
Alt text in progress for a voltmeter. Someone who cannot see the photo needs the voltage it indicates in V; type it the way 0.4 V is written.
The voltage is 5 V
